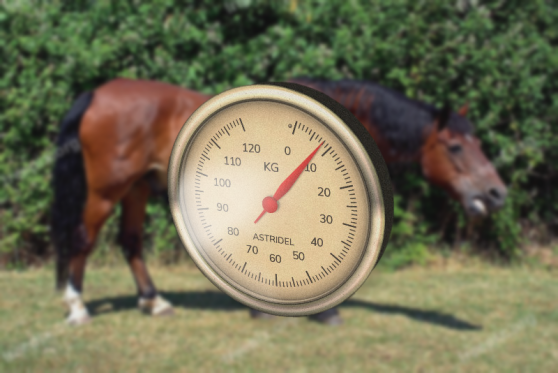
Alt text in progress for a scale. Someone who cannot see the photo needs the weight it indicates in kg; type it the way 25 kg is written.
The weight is 8 kg
